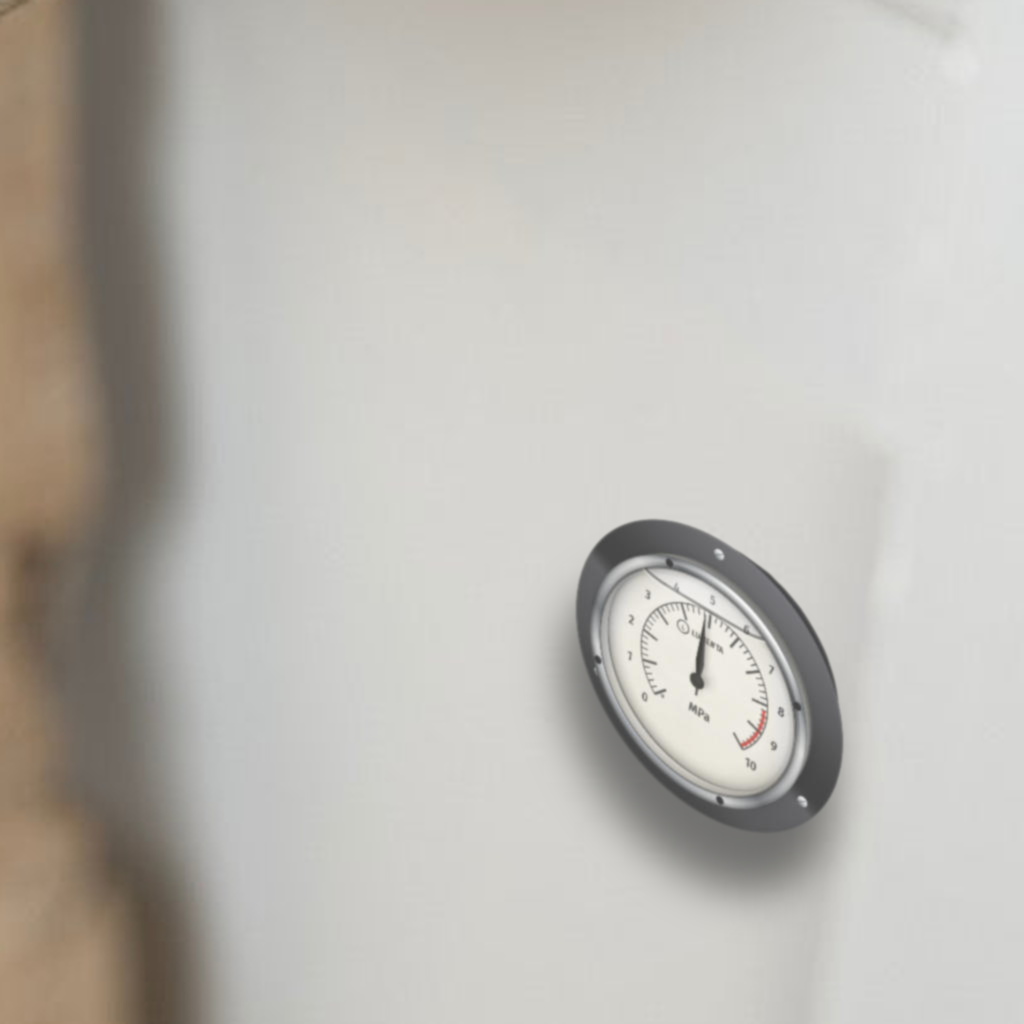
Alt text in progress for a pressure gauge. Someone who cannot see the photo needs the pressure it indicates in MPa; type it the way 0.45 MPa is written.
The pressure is 5 MPa
